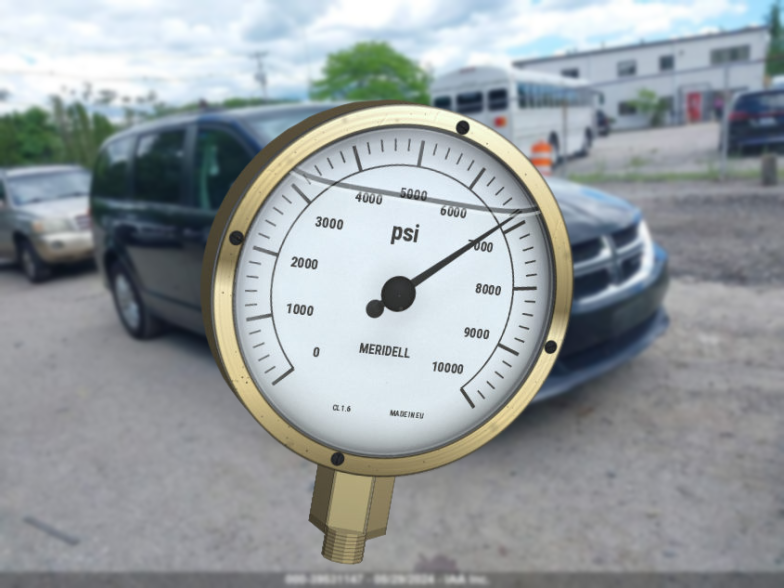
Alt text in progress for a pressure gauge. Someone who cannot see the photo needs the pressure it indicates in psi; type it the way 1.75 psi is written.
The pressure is 6800 psi
